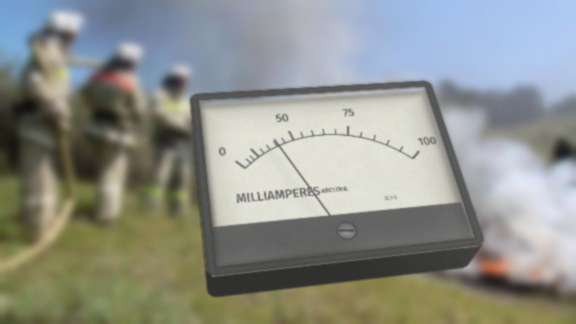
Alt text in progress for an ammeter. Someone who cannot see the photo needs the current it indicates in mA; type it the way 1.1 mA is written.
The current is 40 mA
